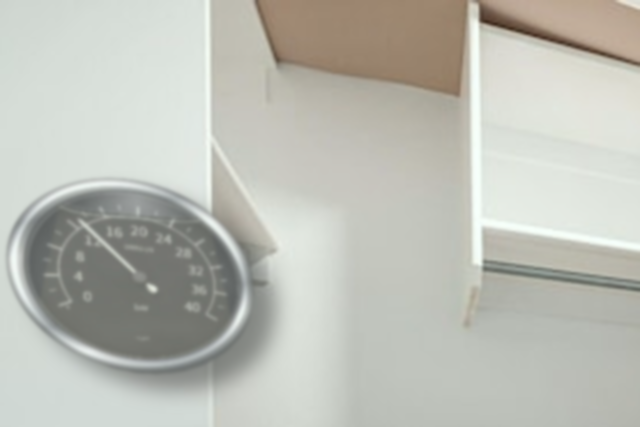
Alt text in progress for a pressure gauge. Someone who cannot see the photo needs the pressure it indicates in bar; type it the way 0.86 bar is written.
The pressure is 13 bar
